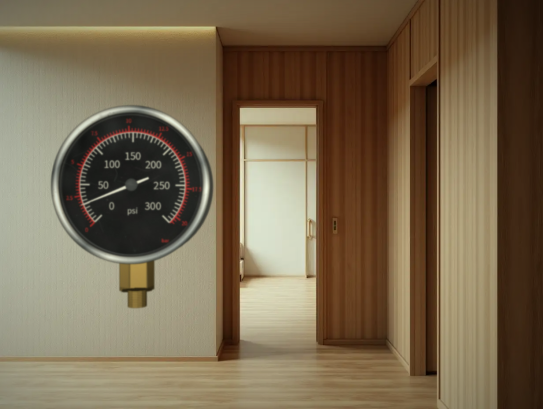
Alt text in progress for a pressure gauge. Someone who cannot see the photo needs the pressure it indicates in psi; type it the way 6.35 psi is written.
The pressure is 25 psi
